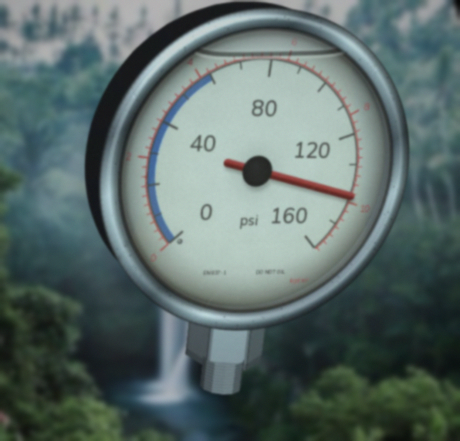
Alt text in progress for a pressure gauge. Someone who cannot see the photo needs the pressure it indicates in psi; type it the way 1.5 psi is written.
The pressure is 140 psi
